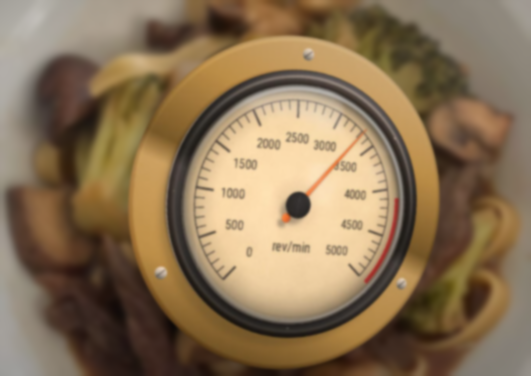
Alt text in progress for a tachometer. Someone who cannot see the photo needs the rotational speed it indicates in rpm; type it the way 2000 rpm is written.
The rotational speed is 3300 rpm
